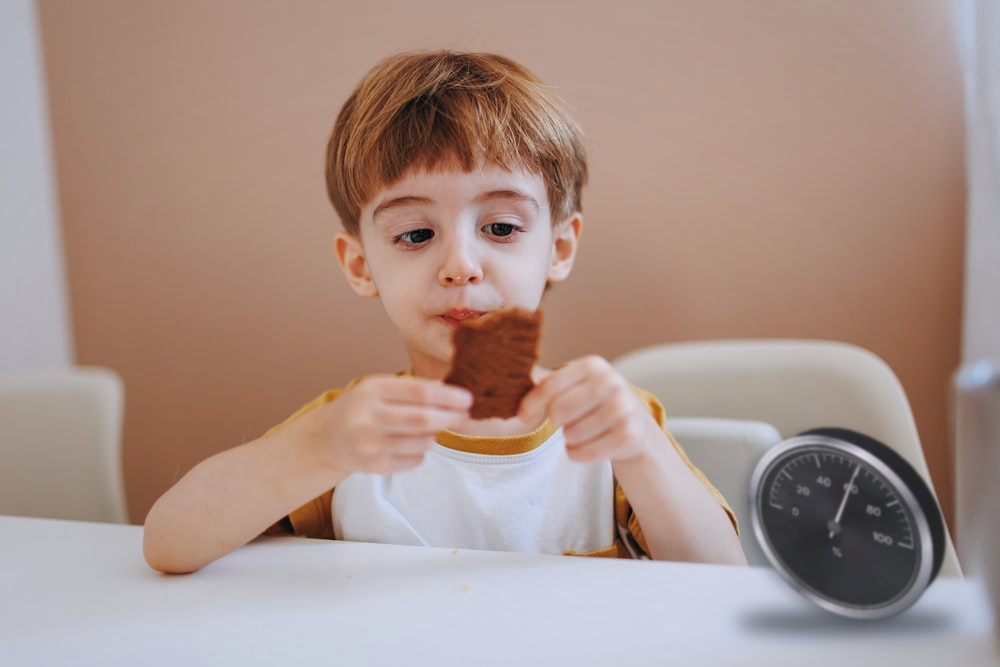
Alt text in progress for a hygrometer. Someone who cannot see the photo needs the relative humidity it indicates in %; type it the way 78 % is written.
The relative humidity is 60 %
